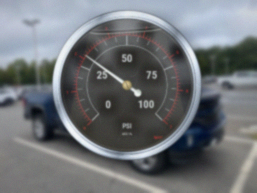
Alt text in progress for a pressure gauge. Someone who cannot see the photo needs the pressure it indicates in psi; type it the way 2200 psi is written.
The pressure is 30 psi
